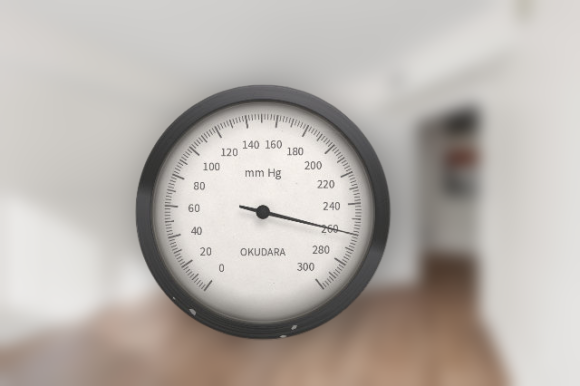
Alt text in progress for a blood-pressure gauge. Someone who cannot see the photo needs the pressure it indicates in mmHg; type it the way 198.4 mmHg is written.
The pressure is 260 mmHg
